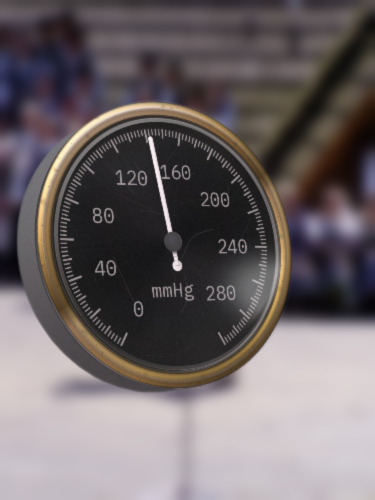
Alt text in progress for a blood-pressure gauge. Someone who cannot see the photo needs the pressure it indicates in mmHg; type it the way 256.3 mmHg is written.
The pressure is 140 mmHg
